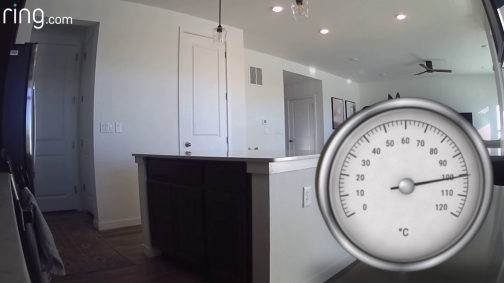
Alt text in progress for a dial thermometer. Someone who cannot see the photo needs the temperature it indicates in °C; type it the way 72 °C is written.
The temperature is 100 °C
